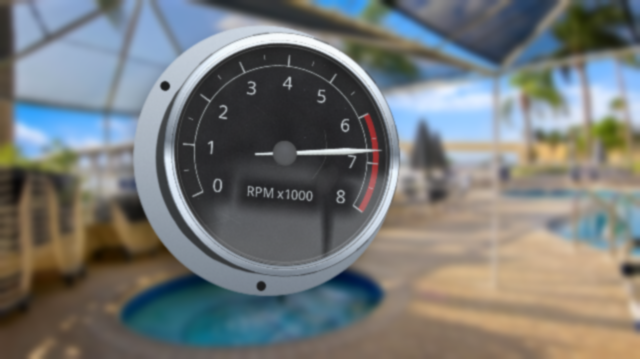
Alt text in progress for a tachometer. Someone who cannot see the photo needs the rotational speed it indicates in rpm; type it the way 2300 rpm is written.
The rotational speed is 6750 rpm
